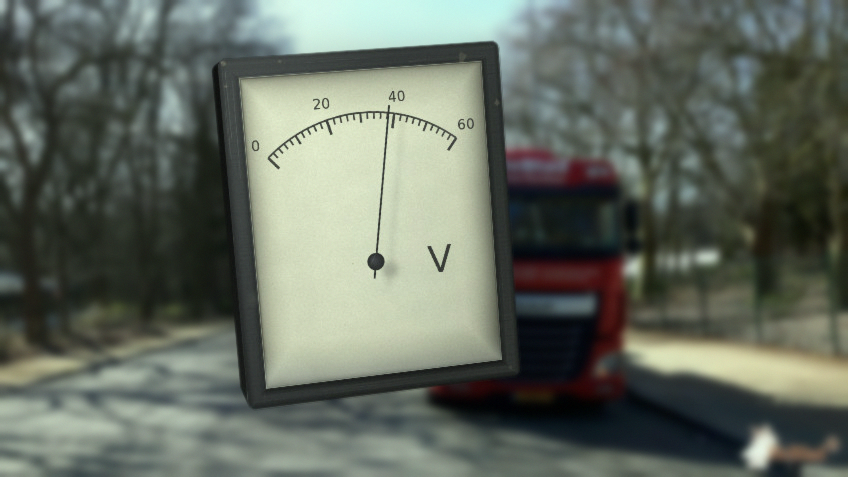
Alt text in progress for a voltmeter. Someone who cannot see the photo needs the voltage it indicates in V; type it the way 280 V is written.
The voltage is 38 V
